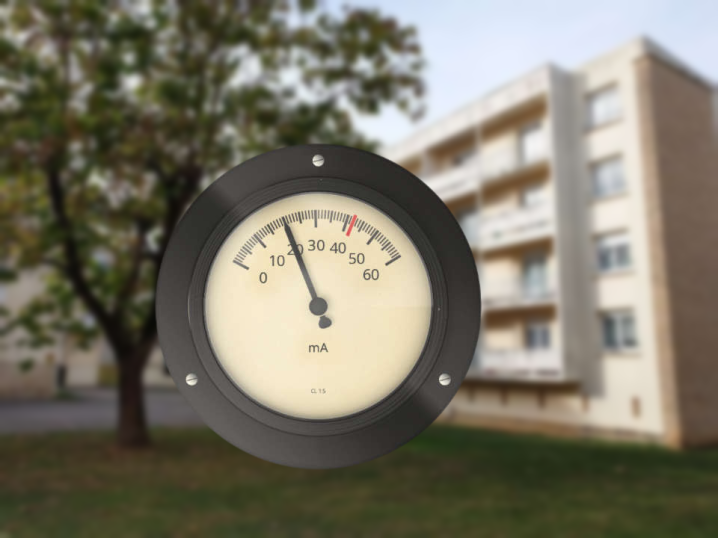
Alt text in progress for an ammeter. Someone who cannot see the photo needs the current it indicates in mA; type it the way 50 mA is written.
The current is 20 mA
